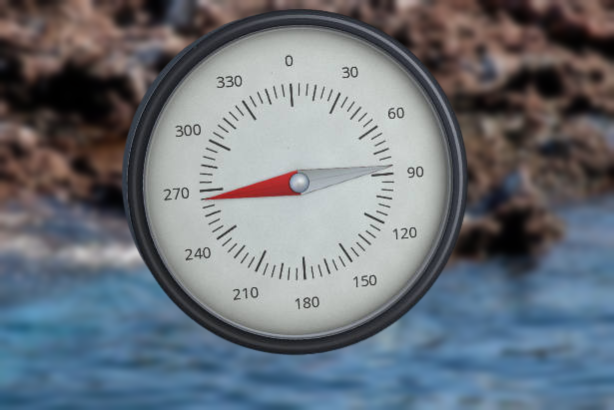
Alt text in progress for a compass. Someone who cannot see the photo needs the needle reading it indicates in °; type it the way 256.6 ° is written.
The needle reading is 265 °
